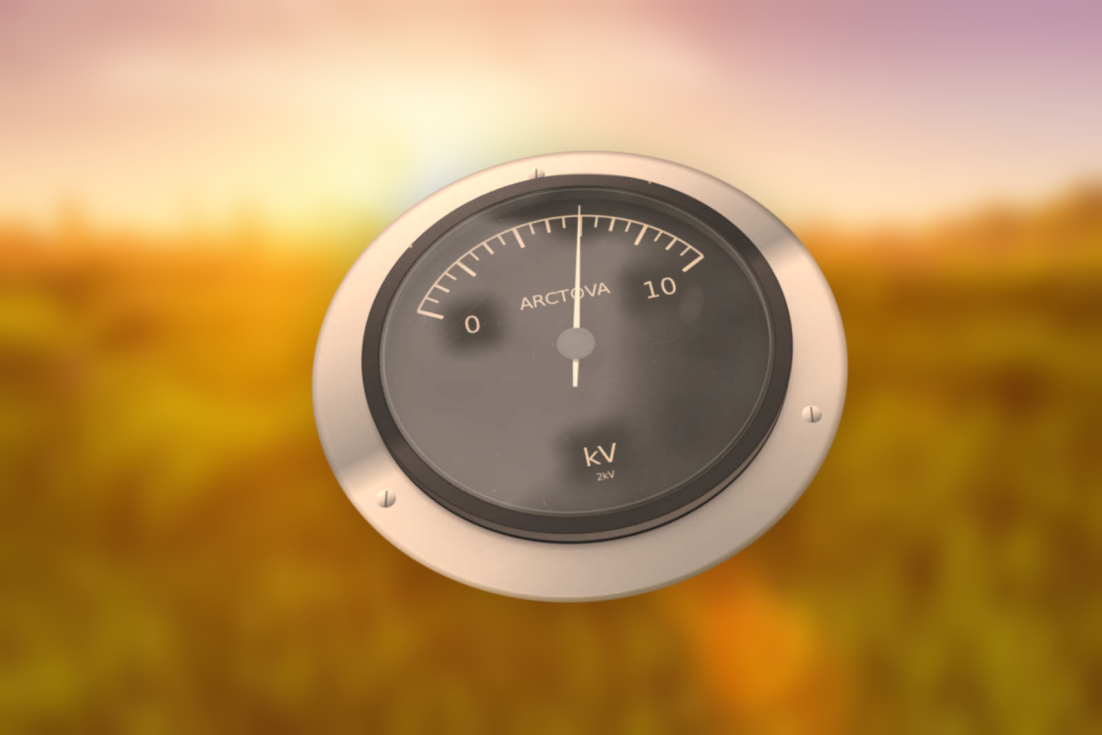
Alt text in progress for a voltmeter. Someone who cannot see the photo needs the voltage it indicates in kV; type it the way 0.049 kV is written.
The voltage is 6 kV
